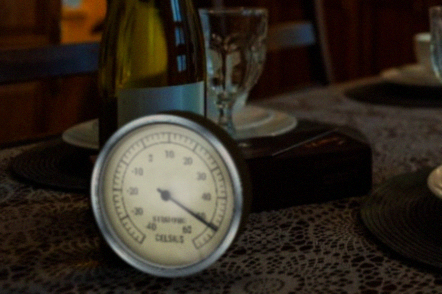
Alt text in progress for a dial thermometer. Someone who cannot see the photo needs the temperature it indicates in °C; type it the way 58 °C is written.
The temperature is 50 °C
